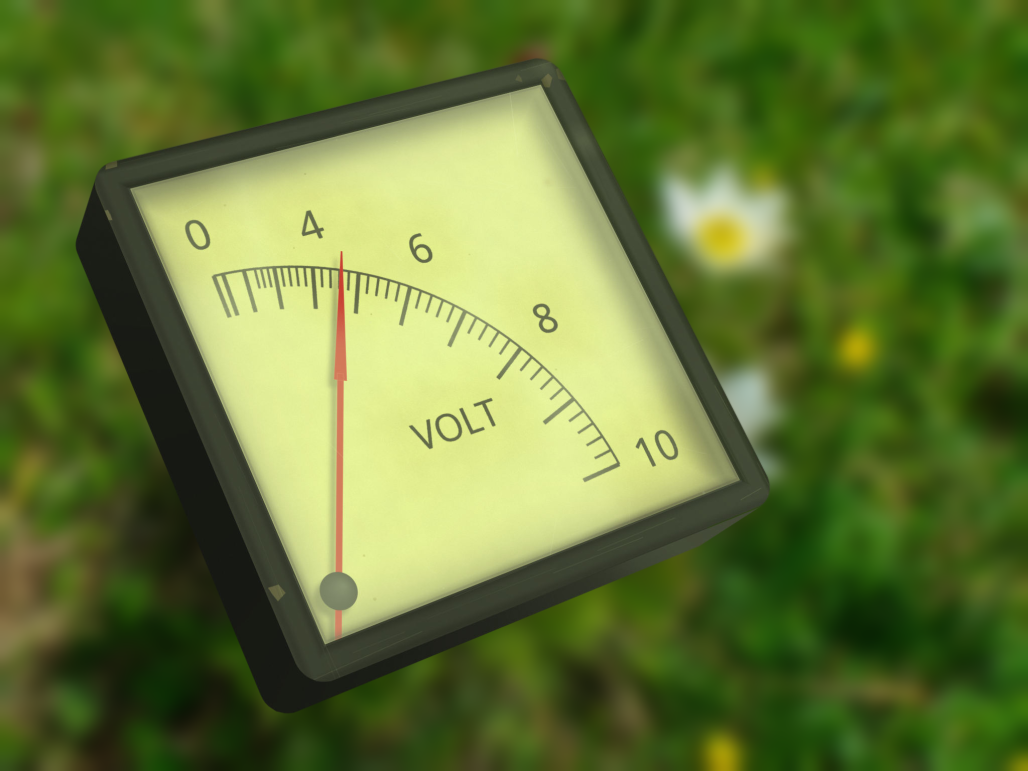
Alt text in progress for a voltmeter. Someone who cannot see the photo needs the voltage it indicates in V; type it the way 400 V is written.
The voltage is 4.6 V
